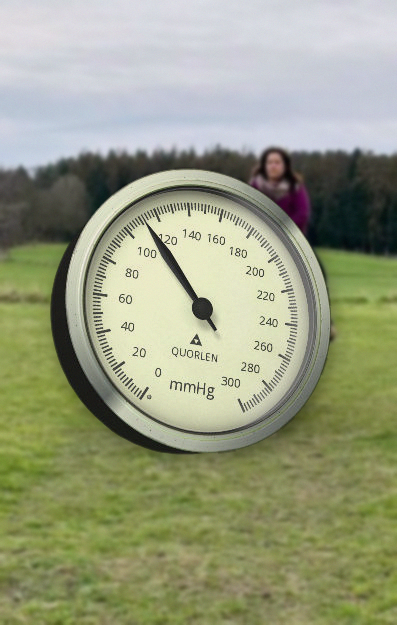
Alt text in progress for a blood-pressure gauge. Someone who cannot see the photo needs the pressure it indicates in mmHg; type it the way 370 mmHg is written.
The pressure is 110 mmHg
